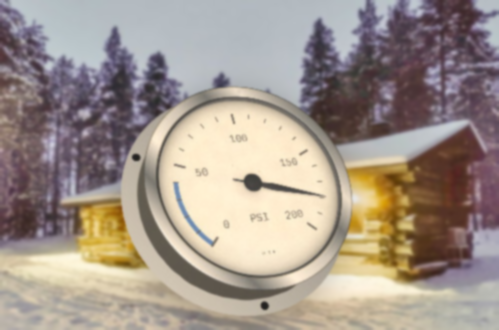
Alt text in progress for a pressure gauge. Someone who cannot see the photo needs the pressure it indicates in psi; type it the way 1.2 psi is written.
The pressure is 180 psi
